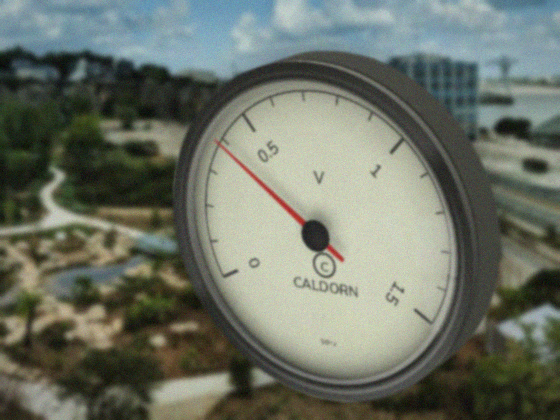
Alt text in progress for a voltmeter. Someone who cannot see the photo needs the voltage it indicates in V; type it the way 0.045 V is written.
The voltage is 0.4 V
